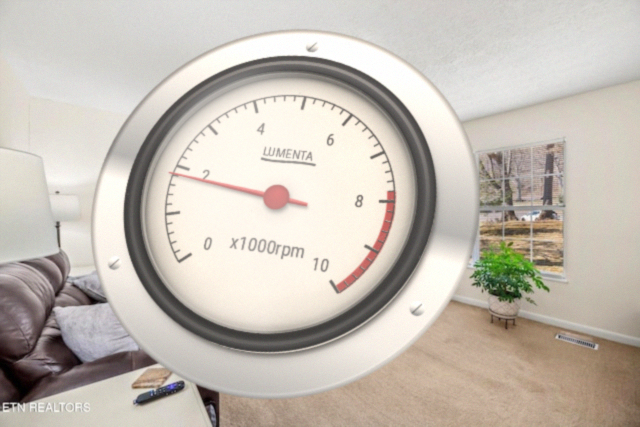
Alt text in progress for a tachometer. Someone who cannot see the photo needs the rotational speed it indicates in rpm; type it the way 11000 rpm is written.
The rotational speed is 1800 rpm
